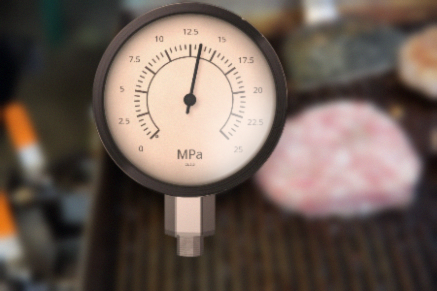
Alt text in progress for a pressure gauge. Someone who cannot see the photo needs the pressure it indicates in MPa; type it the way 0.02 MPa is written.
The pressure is 13.5 MPa
